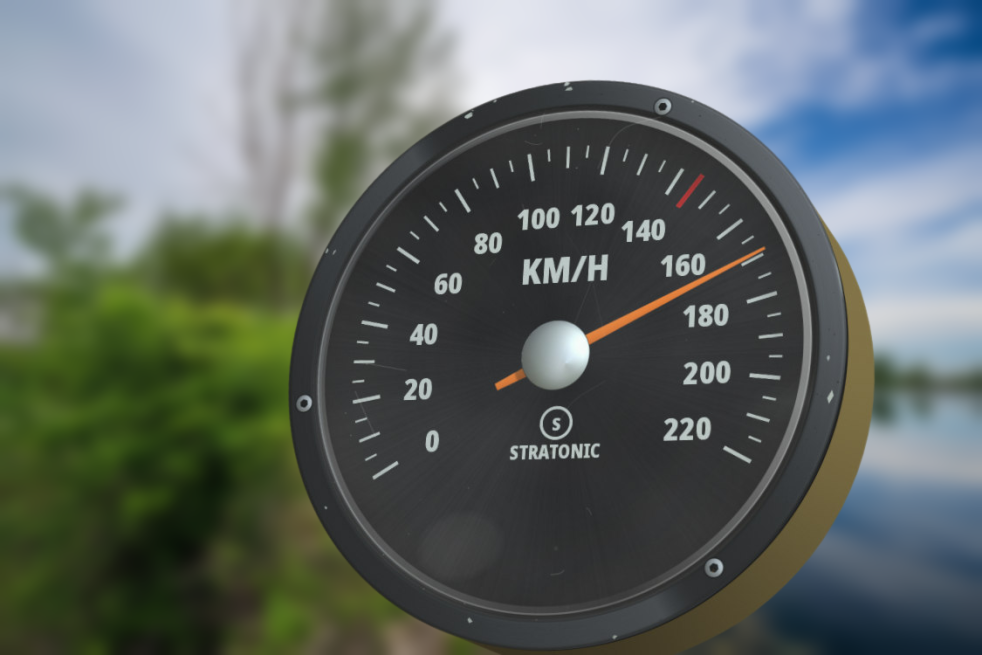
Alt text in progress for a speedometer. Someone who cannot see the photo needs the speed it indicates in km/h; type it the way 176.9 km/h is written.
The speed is 170 km/h
